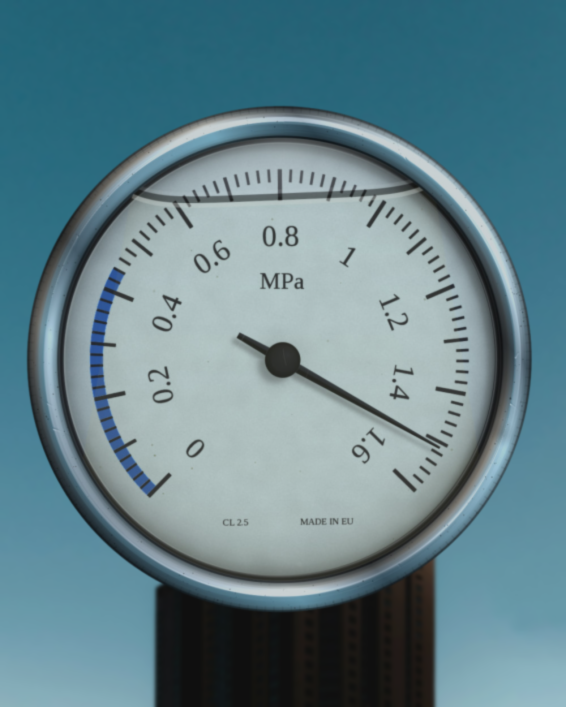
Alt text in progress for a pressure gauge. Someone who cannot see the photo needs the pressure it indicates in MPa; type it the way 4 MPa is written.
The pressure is 1.51 MPa
